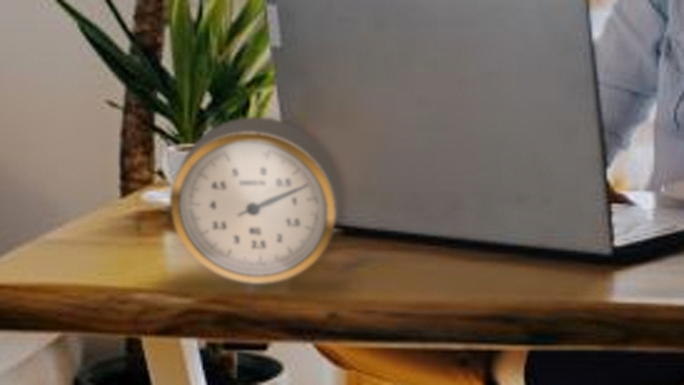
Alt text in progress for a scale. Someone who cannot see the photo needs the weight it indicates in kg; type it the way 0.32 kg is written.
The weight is 0.75 kg
